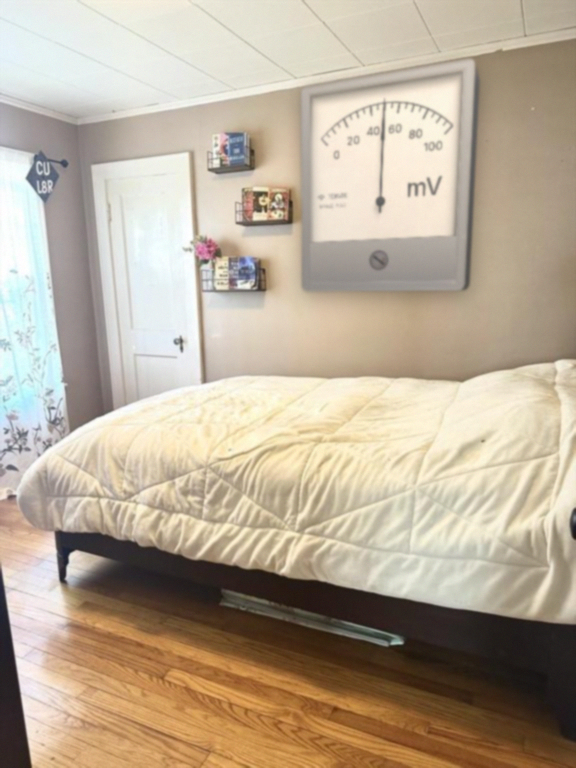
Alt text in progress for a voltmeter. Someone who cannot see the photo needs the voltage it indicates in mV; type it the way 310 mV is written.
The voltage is 50 mV
